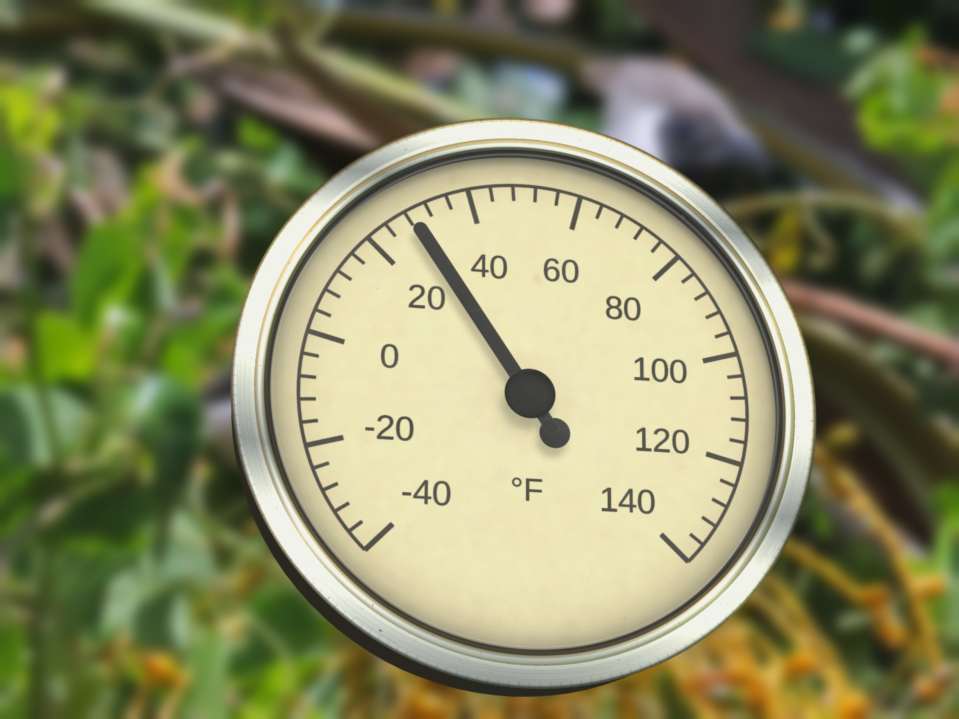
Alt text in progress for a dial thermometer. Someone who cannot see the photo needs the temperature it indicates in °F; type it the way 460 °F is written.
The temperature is 28 °F
